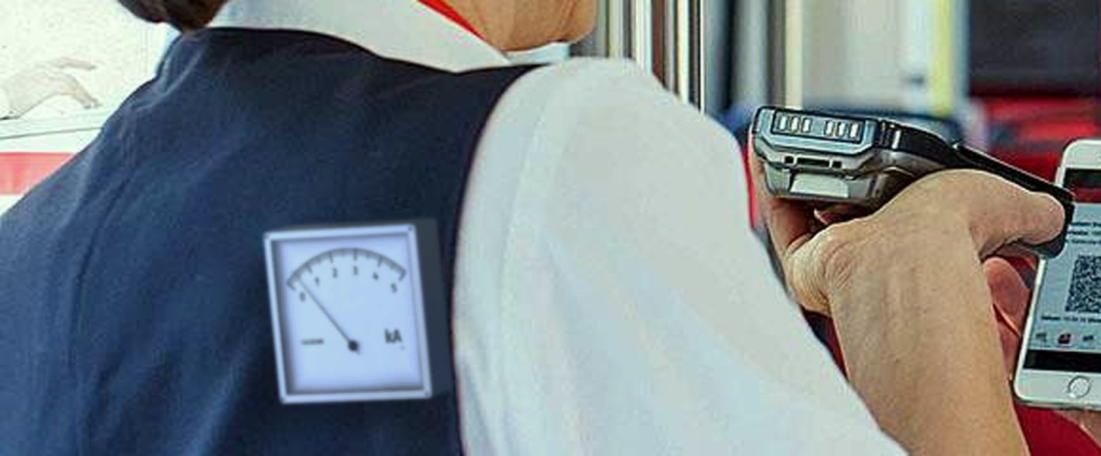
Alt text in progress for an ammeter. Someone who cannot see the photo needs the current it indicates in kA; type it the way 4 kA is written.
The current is 0.5 kA
